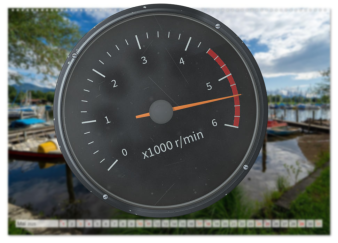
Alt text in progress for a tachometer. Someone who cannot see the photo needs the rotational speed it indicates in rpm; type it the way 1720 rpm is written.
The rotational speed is 5400 rpm
